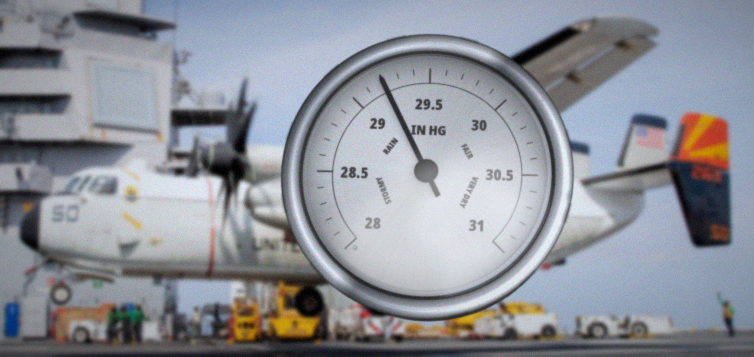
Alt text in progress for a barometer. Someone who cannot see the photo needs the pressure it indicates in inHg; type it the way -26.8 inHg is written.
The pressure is 29.2 inHg
